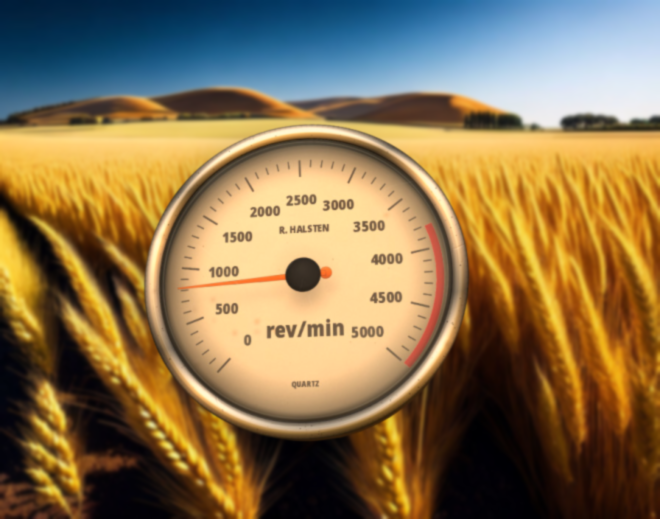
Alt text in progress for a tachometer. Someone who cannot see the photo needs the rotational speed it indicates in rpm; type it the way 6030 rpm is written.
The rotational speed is 800 rpm
